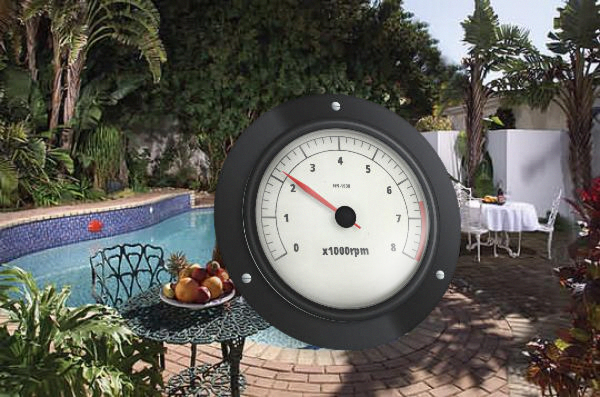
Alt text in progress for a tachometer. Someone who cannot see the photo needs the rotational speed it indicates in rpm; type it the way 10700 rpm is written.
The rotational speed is 2200 rpm
